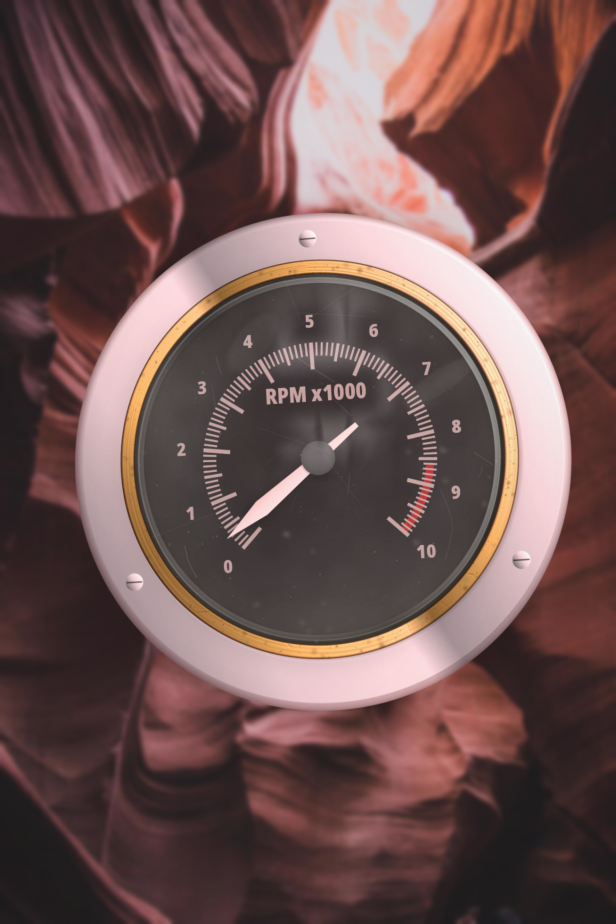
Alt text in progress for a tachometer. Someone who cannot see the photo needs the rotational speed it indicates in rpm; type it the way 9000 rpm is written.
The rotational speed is 300 rpm
